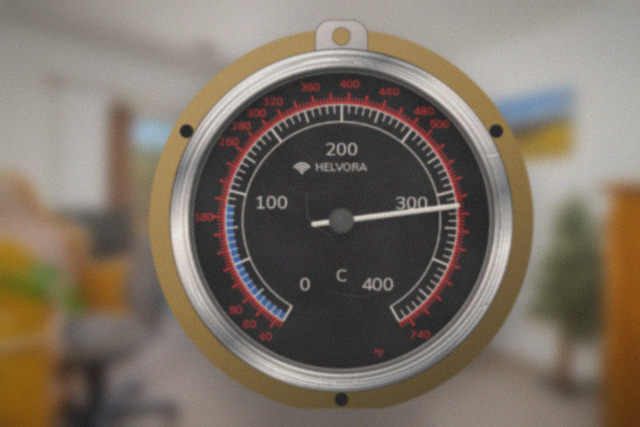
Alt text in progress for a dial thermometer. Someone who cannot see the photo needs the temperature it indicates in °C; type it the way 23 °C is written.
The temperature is 310 °C
